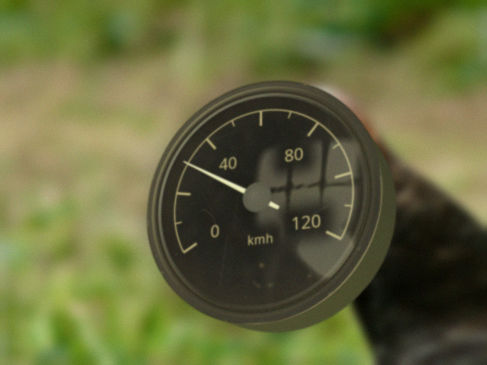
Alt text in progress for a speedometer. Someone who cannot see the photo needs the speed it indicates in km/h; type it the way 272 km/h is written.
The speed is 30 km/h
